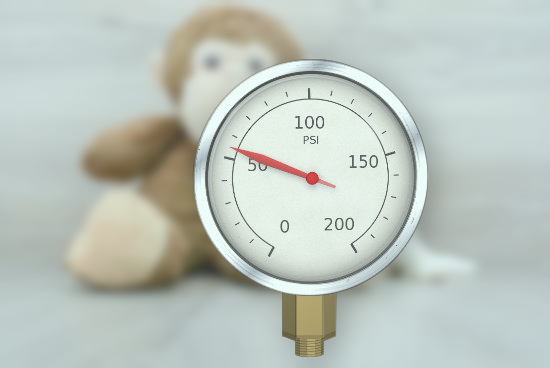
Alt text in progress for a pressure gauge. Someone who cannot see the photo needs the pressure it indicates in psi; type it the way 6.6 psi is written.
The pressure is 55 psi
